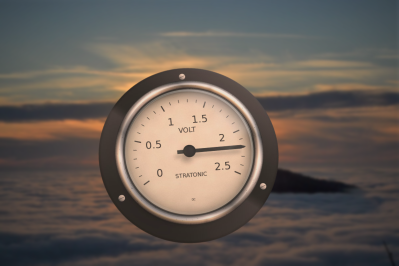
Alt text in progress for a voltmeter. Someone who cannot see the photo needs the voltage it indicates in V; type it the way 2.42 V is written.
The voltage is 2.2 V
